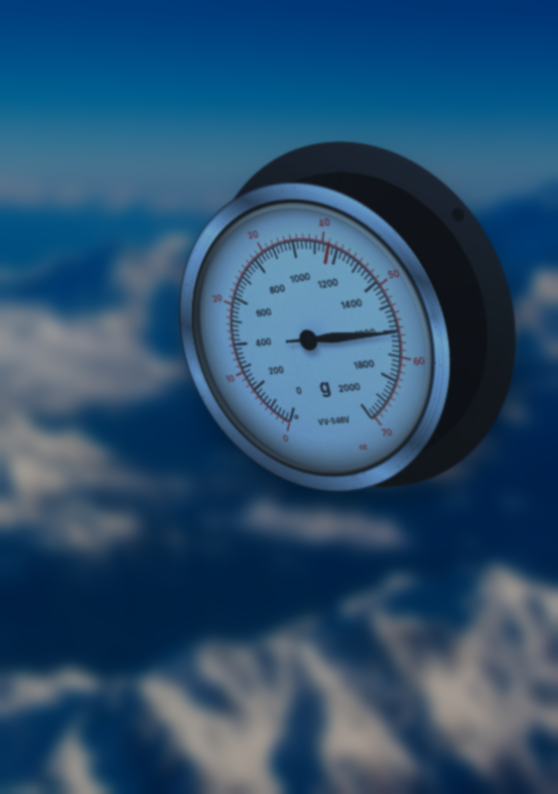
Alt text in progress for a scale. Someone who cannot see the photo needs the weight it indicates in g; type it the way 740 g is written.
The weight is 1600 g
